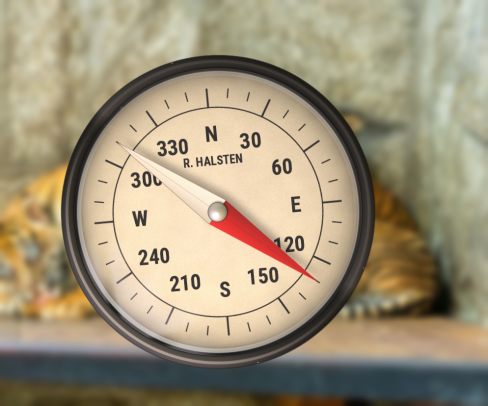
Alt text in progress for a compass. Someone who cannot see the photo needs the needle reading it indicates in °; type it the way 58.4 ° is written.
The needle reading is 130 °
